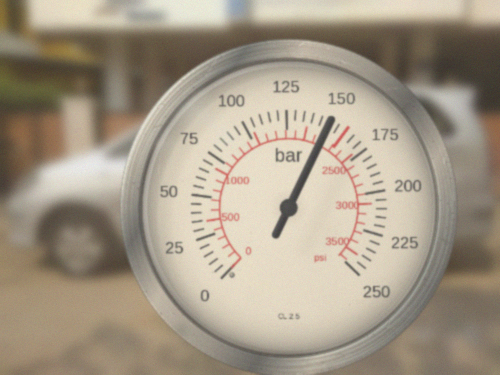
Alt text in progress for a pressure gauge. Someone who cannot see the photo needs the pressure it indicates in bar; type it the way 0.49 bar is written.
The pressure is 150 bar
